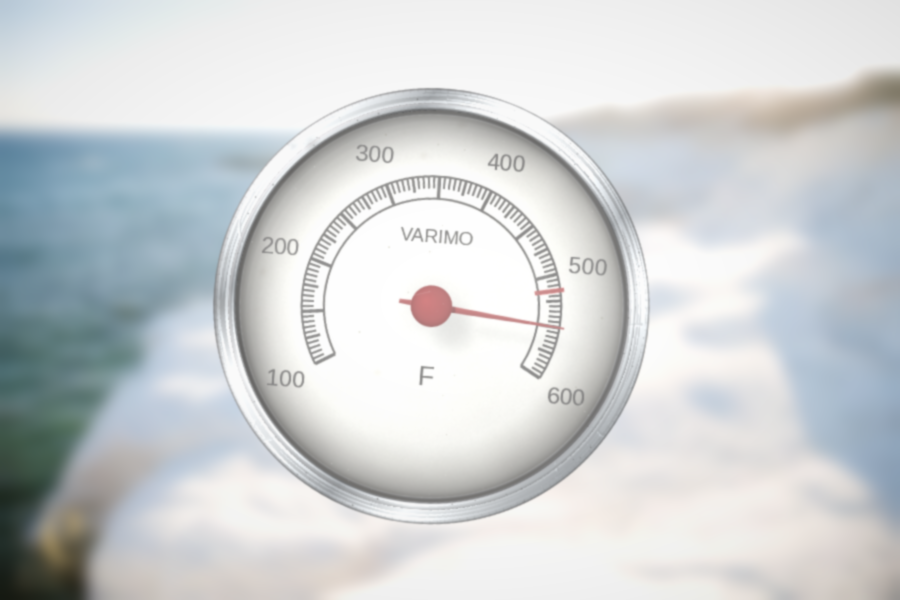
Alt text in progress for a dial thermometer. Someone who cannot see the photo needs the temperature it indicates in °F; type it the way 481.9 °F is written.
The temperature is 550 °F
